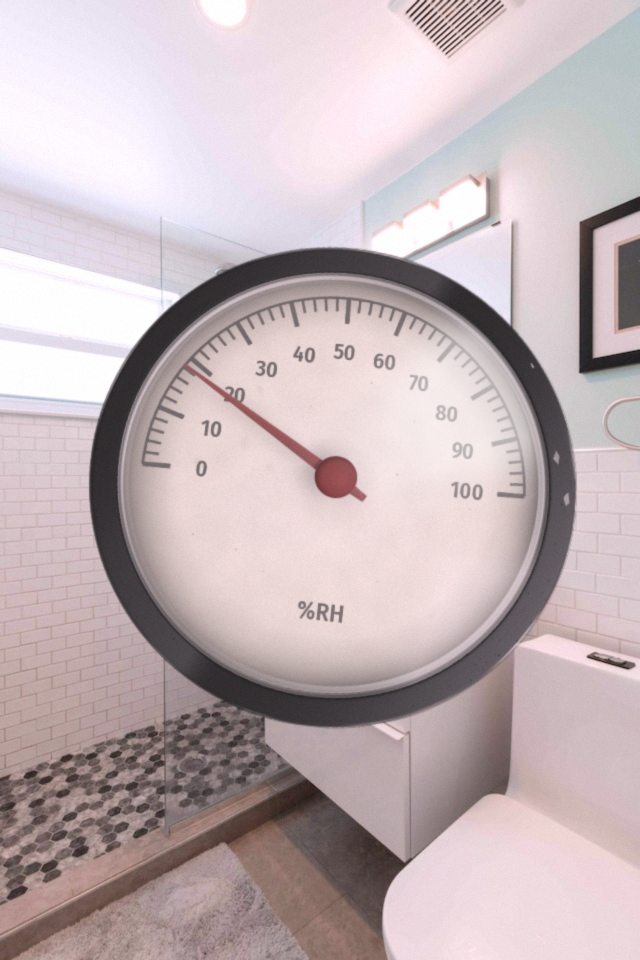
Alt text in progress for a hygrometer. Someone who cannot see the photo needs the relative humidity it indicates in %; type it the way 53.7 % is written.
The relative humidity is 18 %
